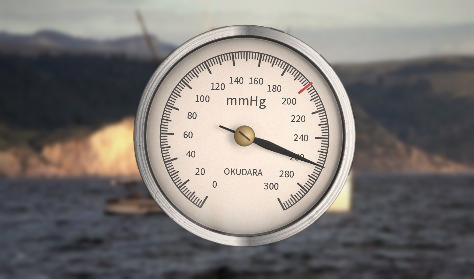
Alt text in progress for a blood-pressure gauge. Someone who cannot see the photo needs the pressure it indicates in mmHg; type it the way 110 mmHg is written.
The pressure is 260 mmHg
